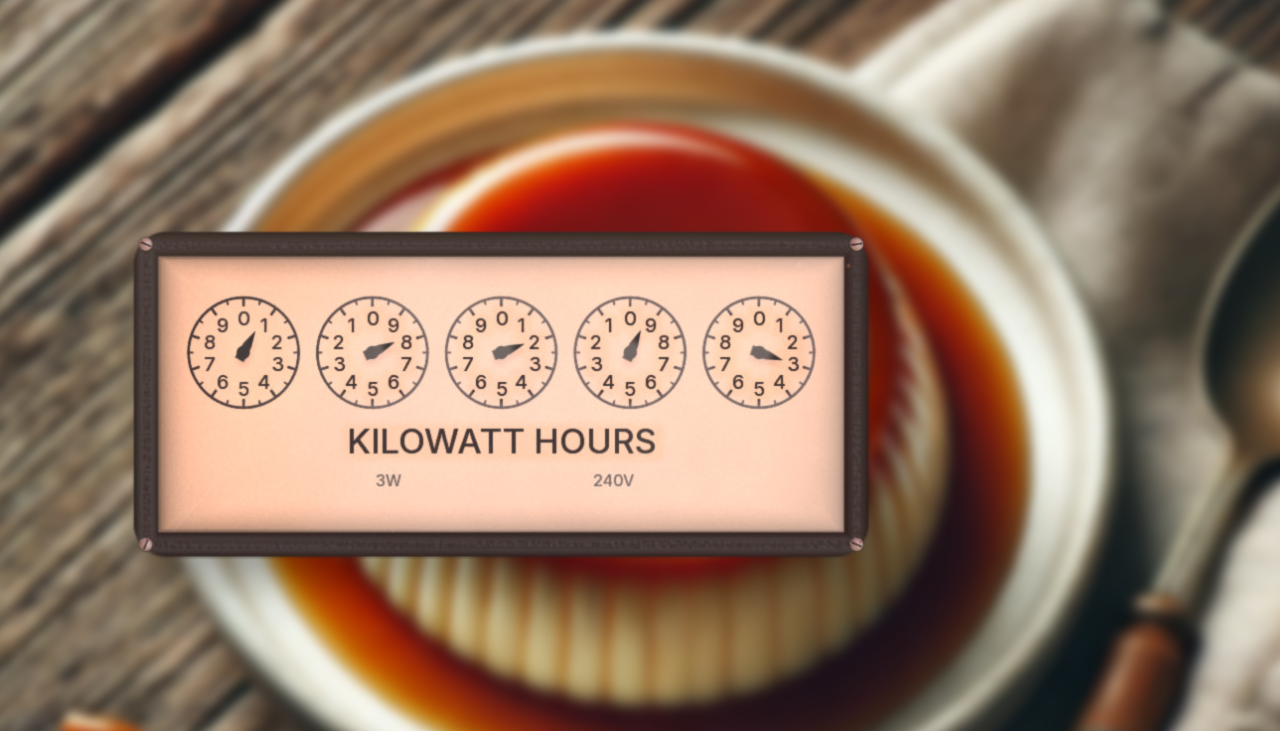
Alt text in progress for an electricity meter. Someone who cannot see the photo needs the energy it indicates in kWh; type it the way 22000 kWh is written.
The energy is 8193 kWh
